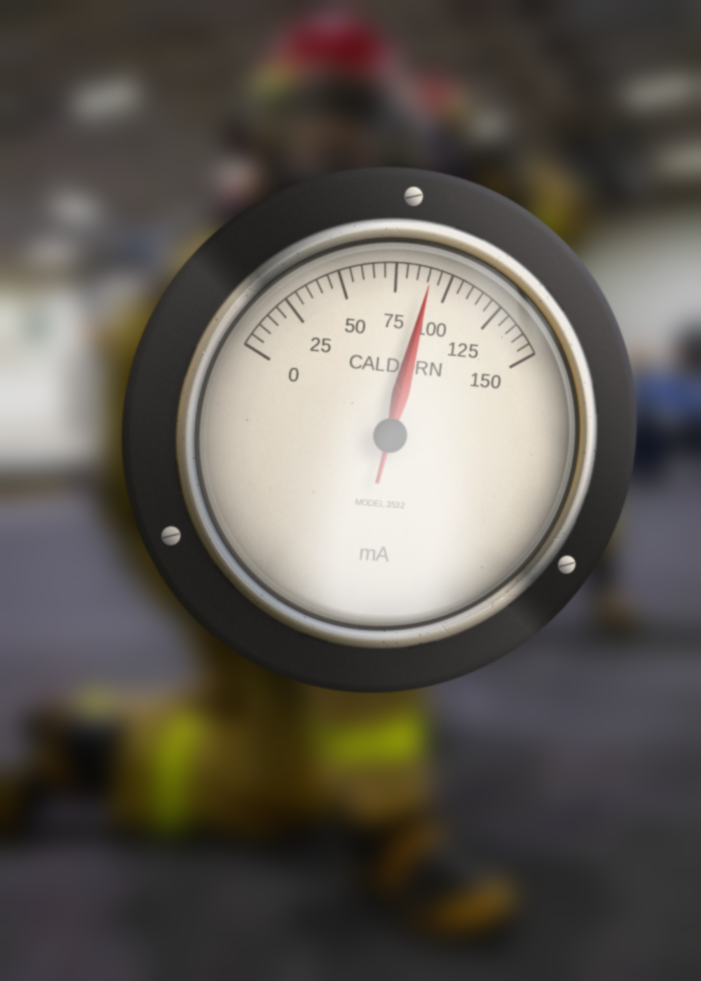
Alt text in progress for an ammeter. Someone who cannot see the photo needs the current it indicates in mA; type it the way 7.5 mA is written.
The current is 90 mA
